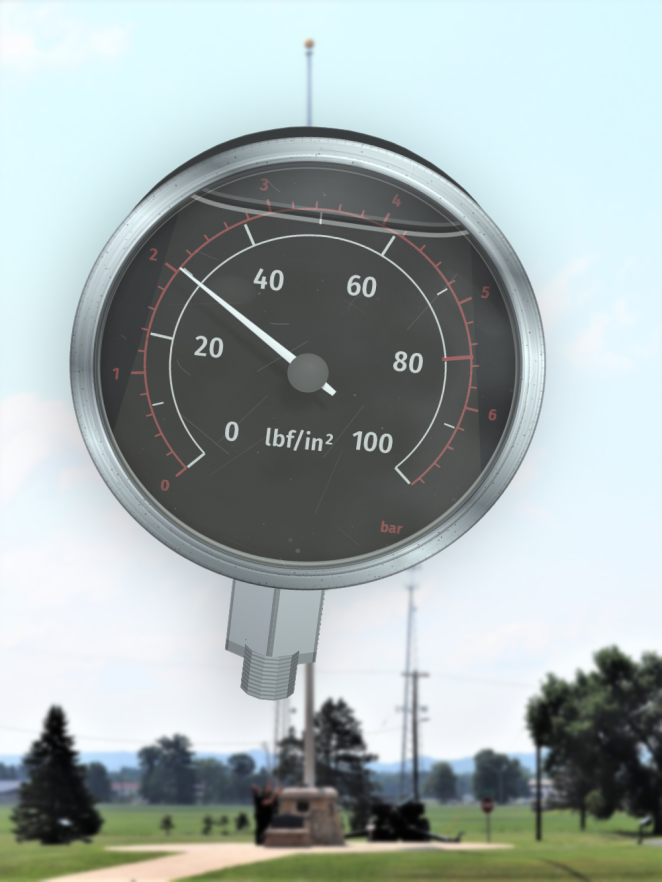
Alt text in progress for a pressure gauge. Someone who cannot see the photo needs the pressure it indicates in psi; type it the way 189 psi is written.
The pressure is 30 psi
